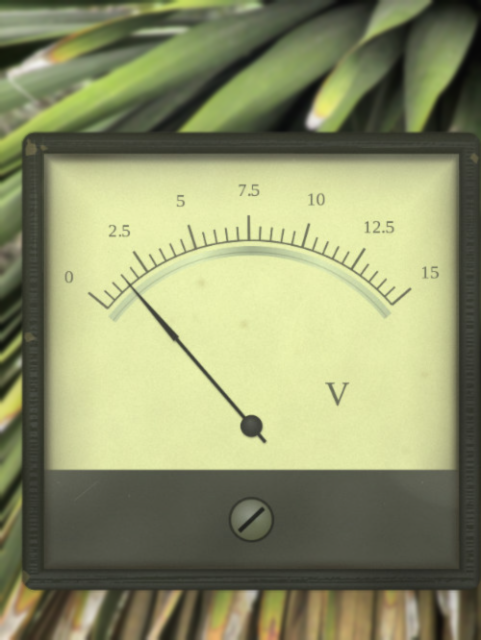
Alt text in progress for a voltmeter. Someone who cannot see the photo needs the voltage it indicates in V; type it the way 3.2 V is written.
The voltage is 1.5 V
